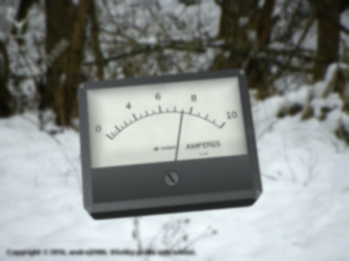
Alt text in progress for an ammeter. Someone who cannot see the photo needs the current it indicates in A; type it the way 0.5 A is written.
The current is 7.5 A
